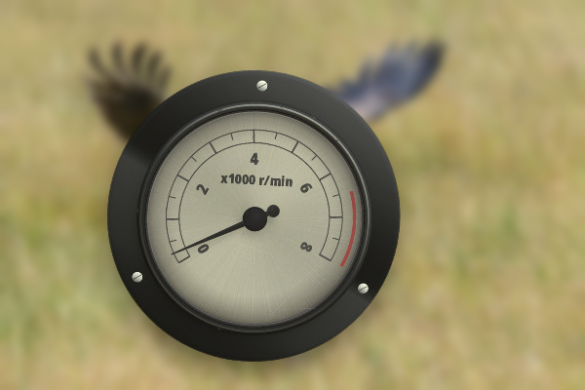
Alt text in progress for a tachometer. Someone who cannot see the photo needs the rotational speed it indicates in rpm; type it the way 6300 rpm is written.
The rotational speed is 250 rpm
